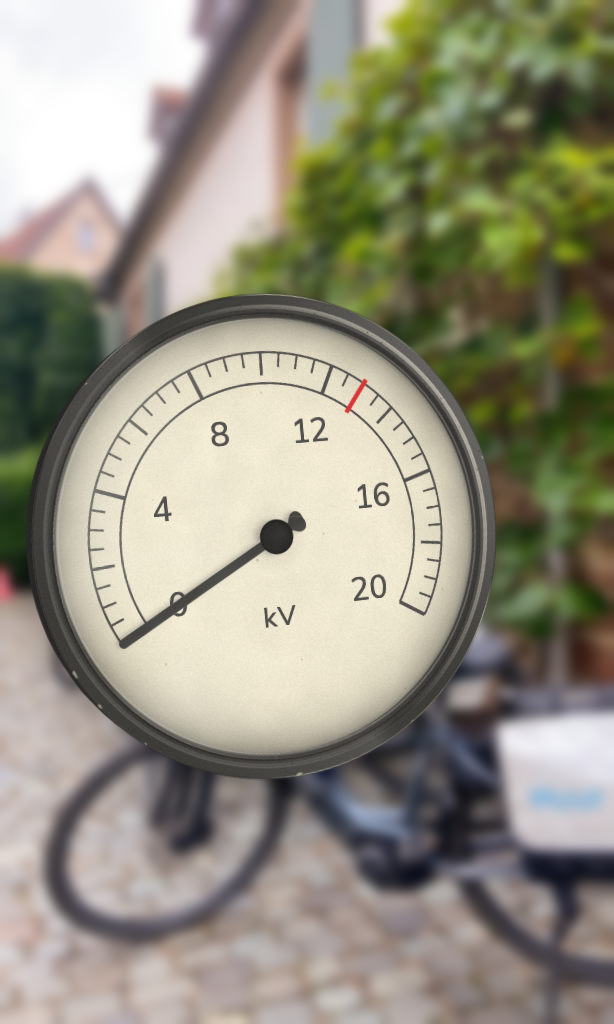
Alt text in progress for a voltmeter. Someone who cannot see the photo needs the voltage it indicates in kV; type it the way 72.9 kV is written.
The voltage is 0 kV
